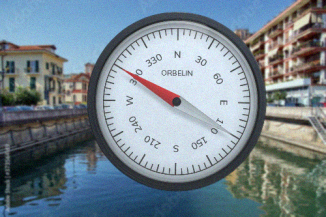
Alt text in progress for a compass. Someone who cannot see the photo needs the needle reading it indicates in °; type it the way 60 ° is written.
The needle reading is 300 °
